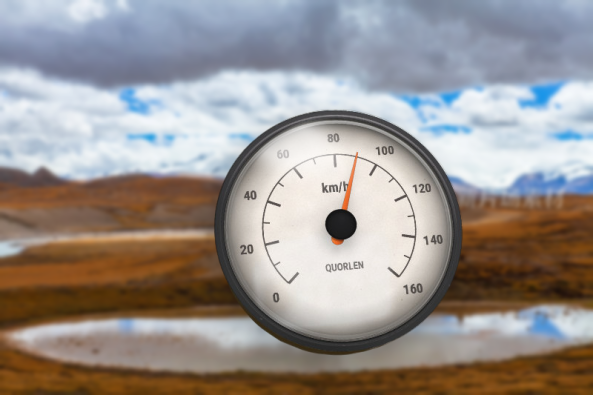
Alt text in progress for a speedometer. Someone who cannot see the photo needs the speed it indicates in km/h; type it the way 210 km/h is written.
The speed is 90 km/h
